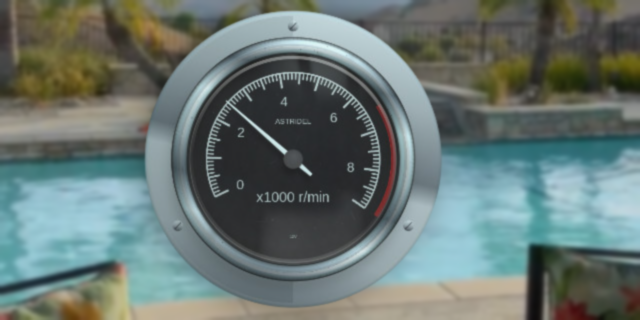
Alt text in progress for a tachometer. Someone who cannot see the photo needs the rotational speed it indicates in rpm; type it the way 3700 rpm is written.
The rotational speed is 2500 rpm
